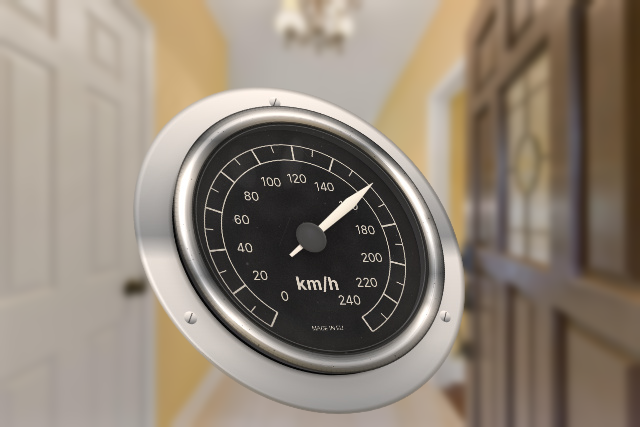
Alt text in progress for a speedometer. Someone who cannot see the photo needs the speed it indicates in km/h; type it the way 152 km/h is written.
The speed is 160 km/h
